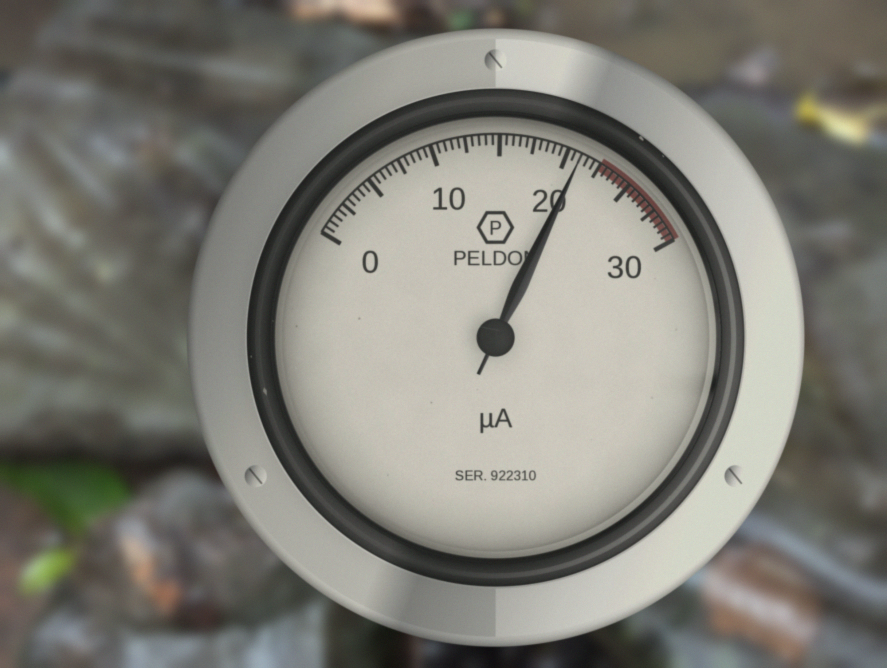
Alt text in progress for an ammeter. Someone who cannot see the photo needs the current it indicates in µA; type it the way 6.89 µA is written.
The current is 21 µA
